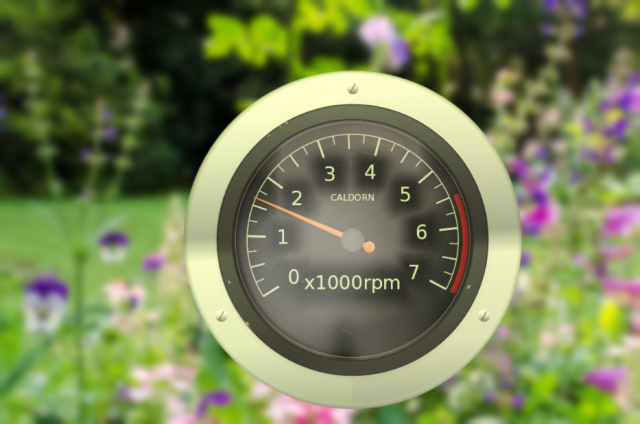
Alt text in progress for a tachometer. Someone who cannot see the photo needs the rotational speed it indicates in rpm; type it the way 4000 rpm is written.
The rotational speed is 1625 rpm
